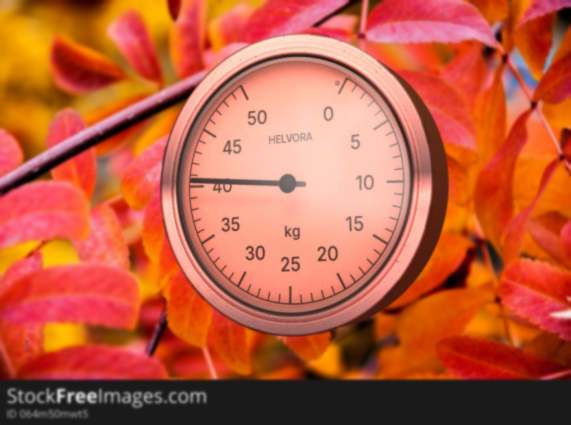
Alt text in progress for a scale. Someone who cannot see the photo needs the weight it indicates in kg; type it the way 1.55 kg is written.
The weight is 40.5 kg
